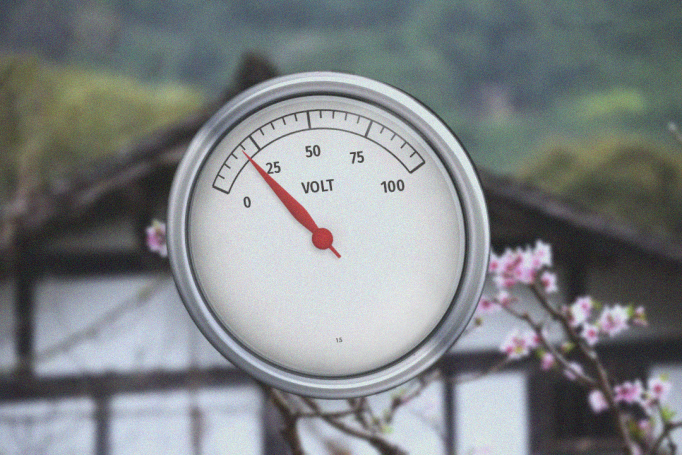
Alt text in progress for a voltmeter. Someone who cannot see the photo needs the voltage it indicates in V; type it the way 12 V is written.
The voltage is 20 V
